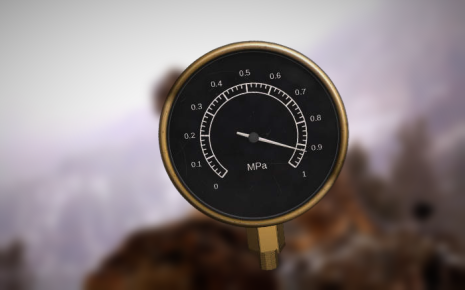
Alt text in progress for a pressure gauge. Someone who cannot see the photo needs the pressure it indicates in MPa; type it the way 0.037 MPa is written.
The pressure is 0.92 MPa
